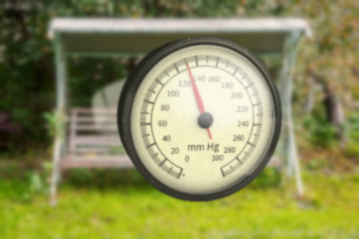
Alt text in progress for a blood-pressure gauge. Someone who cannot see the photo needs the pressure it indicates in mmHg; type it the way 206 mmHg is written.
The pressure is 130 mmHg
